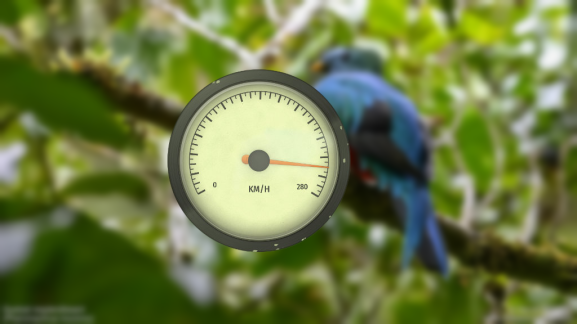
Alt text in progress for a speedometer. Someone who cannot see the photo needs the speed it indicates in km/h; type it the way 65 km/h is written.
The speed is 250 km/h
